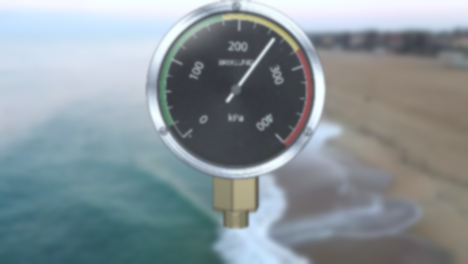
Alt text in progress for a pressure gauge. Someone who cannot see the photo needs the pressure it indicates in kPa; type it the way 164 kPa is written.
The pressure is 250 kPa
